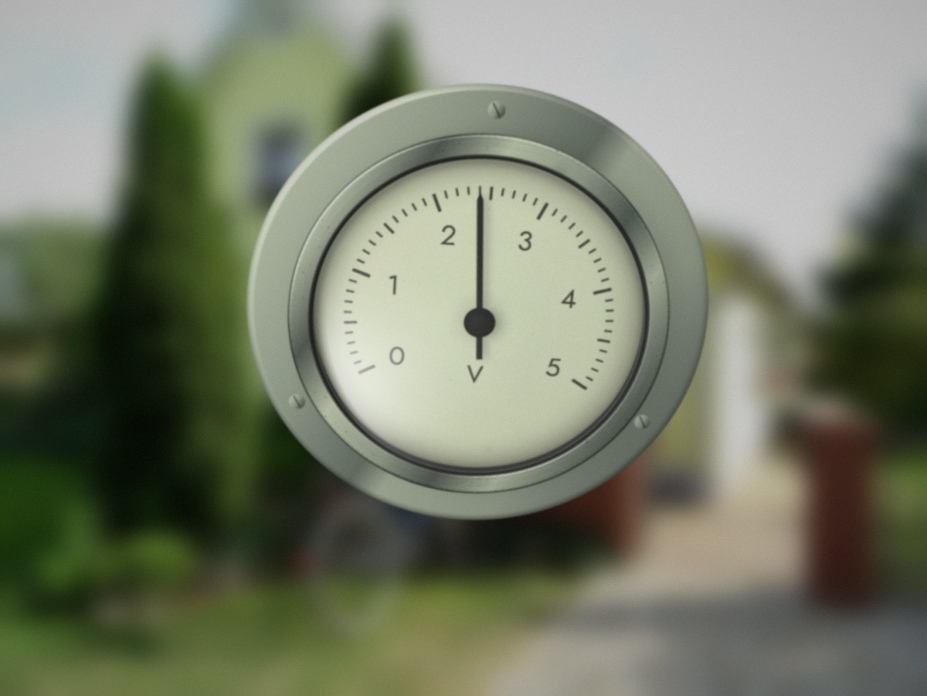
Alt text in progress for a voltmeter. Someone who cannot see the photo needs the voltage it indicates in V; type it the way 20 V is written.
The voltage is 2.4 V
